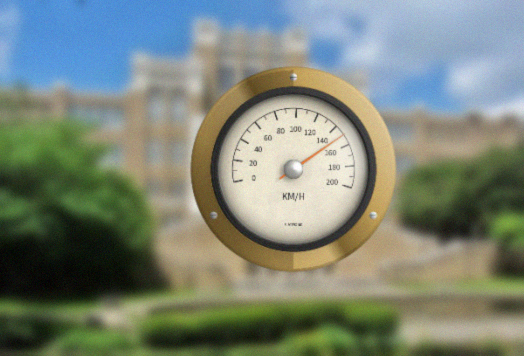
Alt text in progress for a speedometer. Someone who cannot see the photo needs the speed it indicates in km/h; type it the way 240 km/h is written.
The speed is 150 km/h
